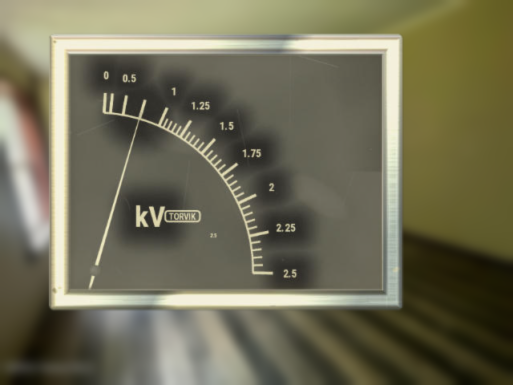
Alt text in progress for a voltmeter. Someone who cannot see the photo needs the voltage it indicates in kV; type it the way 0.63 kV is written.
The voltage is 0.75 kV
